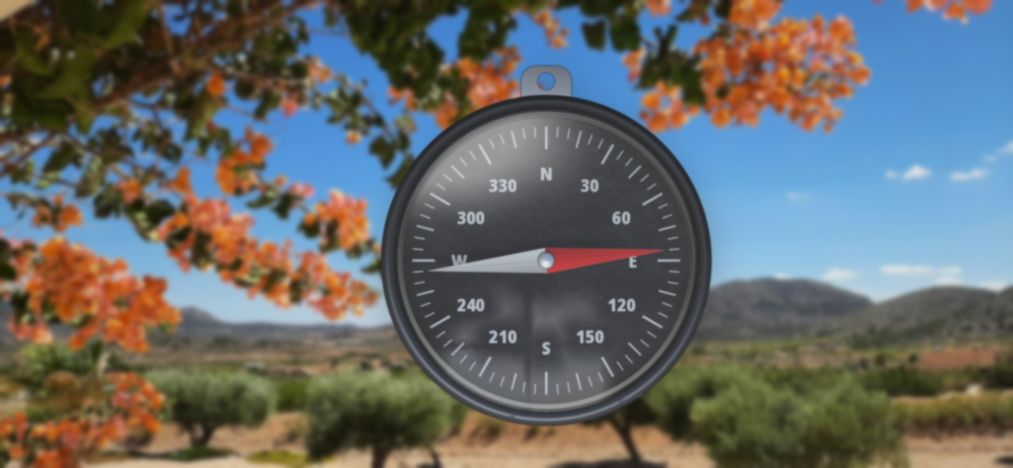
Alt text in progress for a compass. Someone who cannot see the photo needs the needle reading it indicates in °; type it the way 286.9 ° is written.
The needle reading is 85 °
